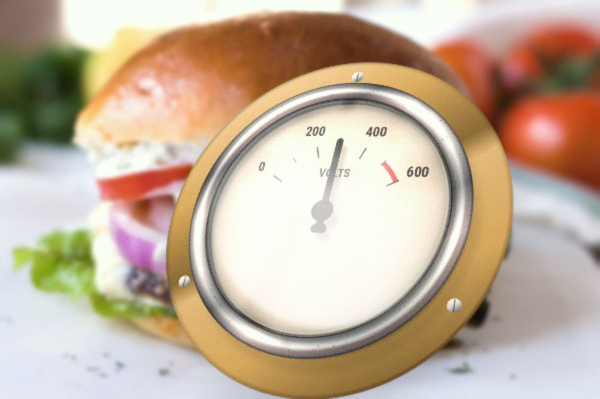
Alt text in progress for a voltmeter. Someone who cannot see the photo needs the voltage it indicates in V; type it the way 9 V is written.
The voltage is 300 V
